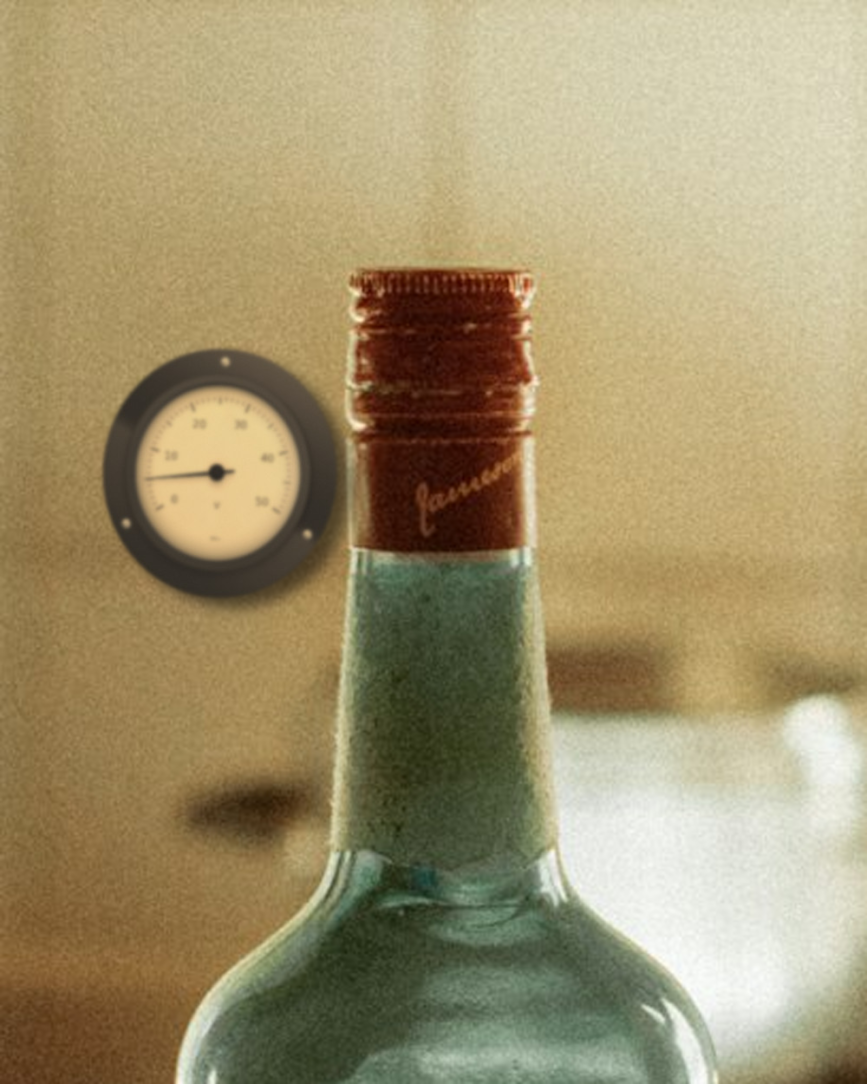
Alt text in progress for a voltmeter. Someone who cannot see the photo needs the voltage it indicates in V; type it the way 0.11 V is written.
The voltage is 5 V
